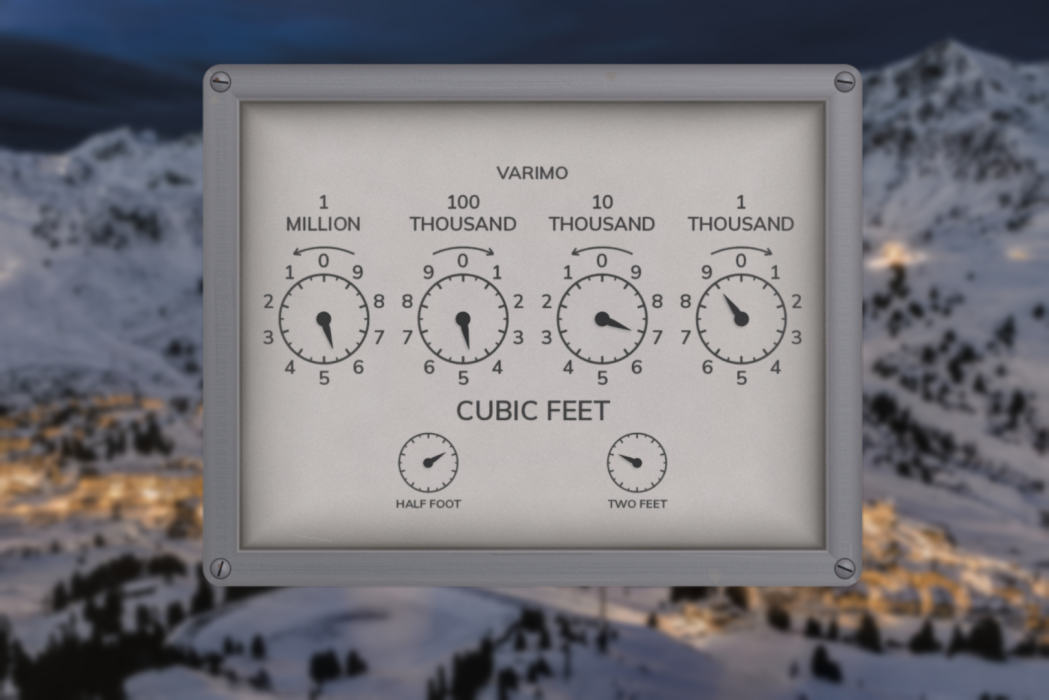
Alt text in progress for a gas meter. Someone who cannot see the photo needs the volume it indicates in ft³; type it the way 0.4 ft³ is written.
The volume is 546900 ft³
